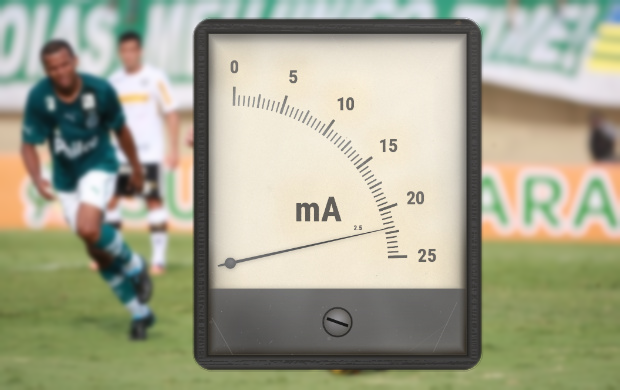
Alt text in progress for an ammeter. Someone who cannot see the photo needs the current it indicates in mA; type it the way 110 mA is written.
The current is 22 mA
